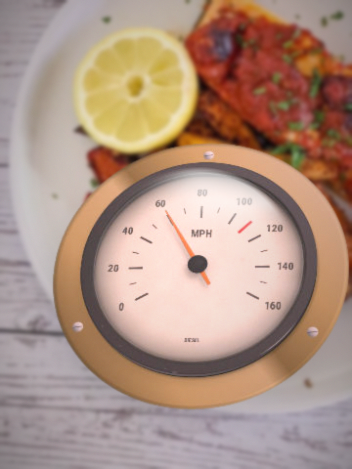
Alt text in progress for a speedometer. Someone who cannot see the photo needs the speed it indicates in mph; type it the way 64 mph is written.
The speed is 60 mph
